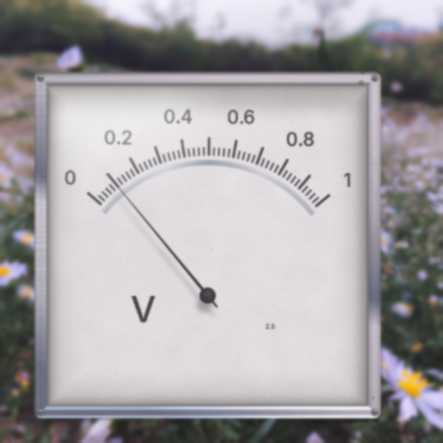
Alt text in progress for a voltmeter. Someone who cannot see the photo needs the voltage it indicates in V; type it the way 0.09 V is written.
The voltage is 0.1 V
